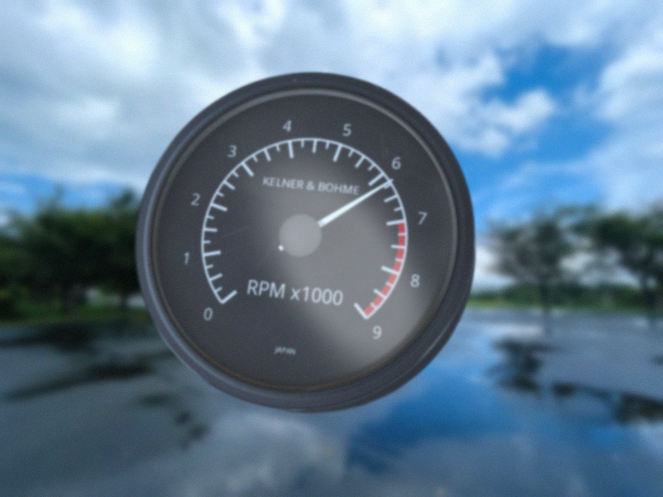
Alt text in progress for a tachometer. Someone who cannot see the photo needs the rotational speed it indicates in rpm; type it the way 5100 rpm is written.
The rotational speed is 6250 rpm
